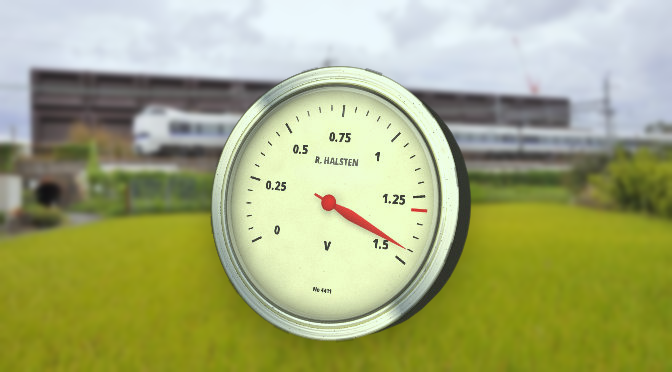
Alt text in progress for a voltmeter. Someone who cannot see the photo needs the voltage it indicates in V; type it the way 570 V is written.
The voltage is 1.45 V
